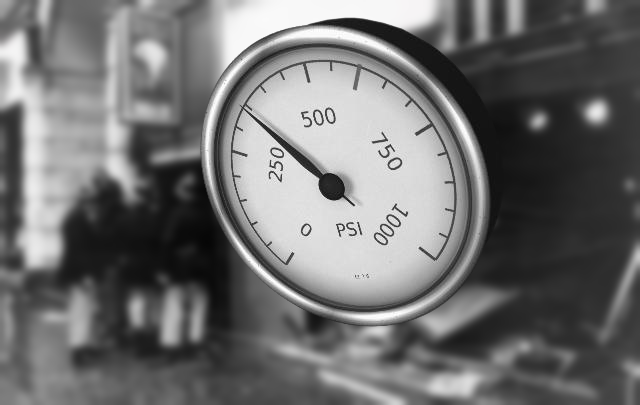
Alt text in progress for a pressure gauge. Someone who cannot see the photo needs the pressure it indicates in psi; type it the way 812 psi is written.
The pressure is 350 psi
